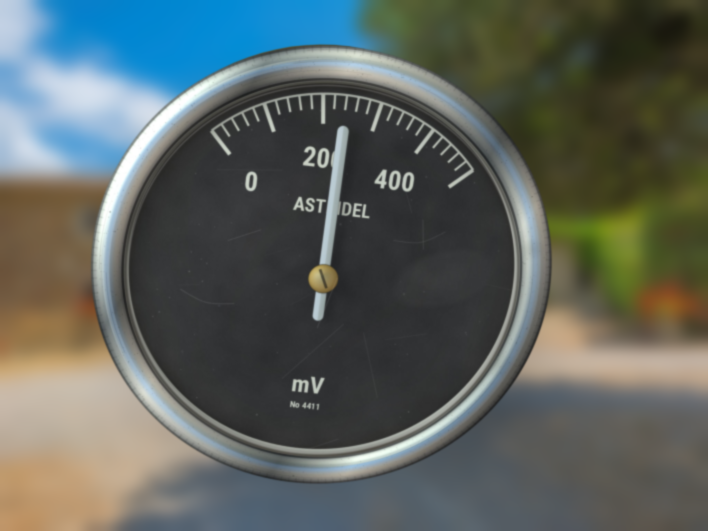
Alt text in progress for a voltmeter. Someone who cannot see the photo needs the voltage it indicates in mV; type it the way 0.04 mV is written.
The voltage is 240 mV
